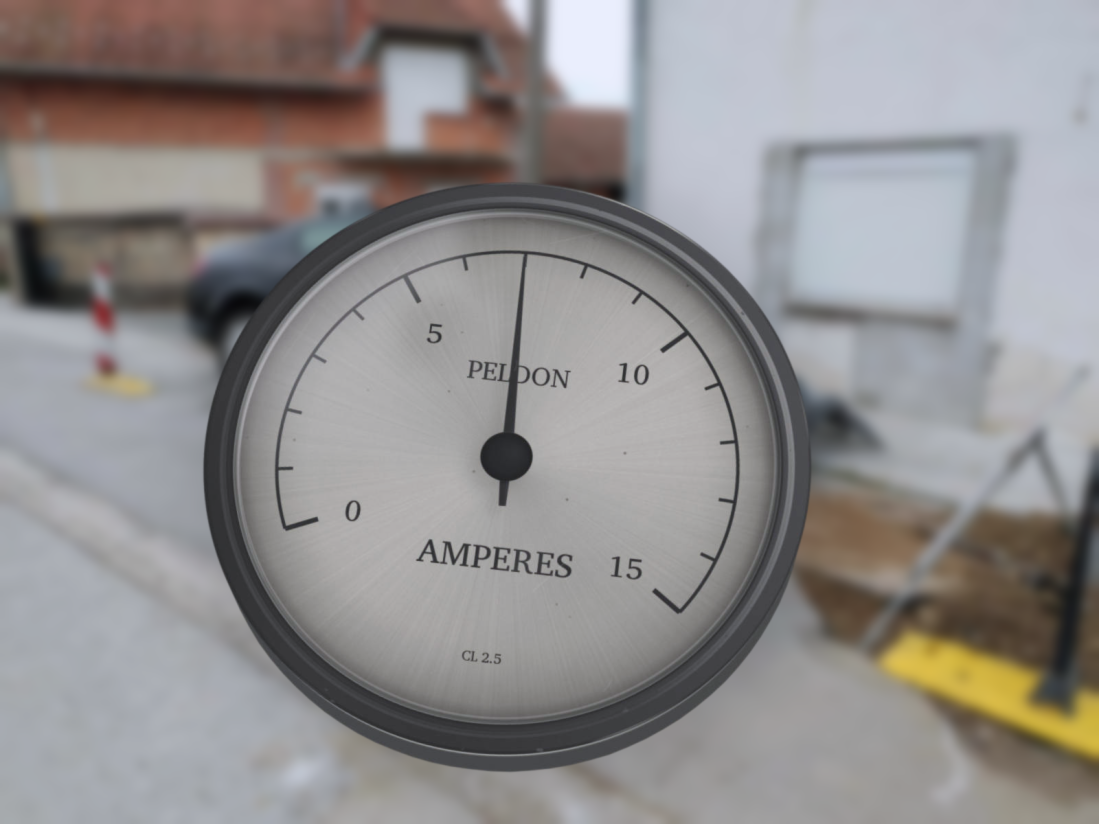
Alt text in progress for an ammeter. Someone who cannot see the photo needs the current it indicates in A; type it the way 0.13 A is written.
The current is 7 A
